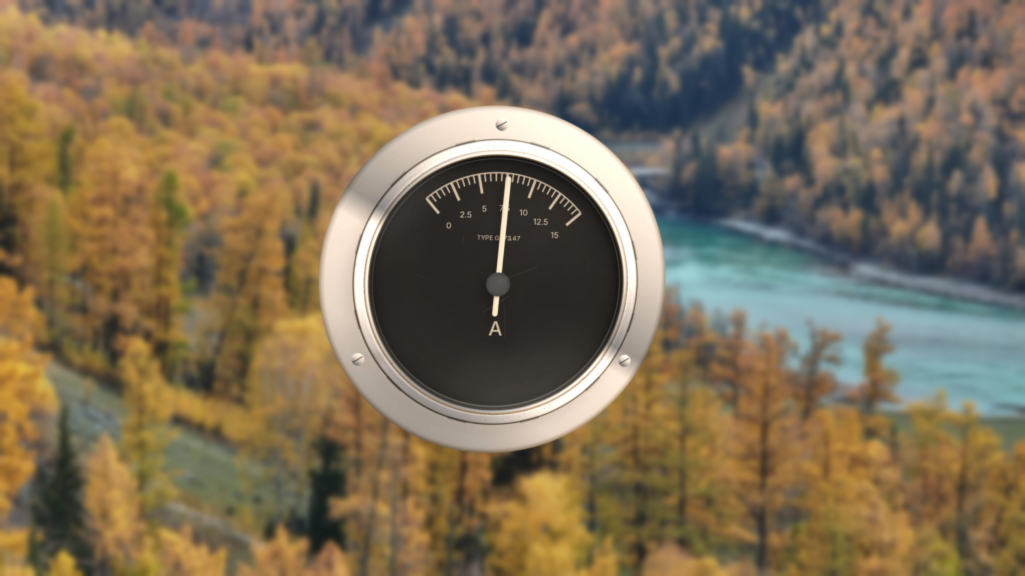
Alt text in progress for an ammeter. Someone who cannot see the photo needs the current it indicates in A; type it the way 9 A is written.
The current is 7.5 A
